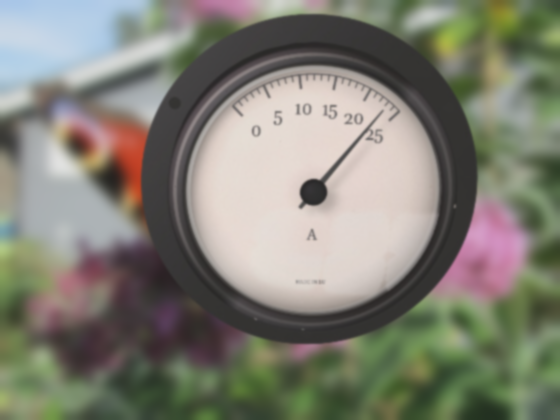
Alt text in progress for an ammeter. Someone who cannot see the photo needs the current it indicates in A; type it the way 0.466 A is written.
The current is 23 A
